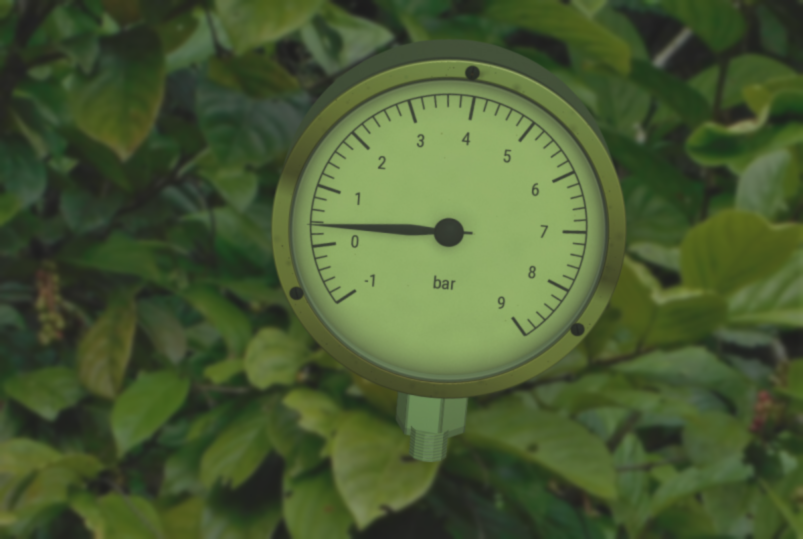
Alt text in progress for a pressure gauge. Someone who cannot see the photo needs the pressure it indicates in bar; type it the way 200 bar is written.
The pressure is 0.4 bar
